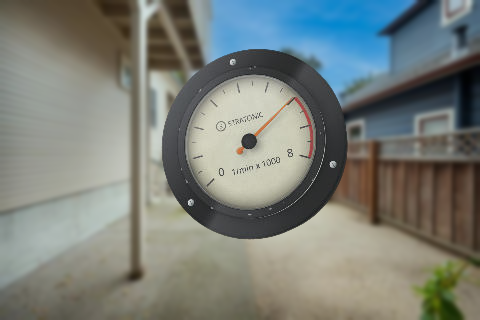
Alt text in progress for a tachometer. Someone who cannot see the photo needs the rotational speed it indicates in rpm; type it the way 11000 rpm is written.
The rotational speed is 6000 rpm
